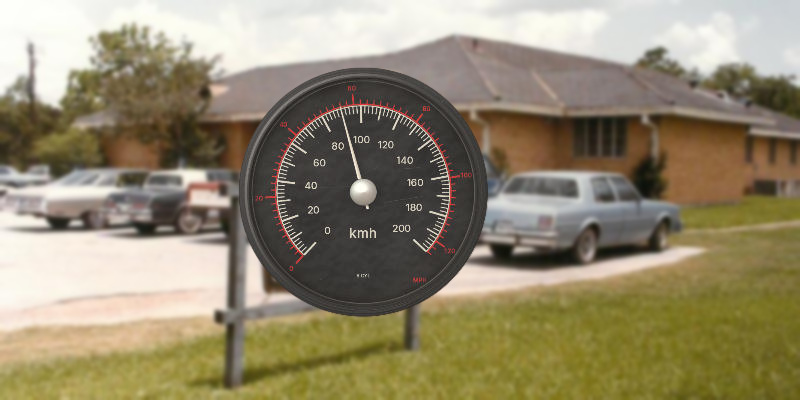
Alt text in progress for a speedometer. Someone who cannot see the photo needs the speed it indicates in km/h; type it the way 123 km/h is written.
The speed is 90 km/h
